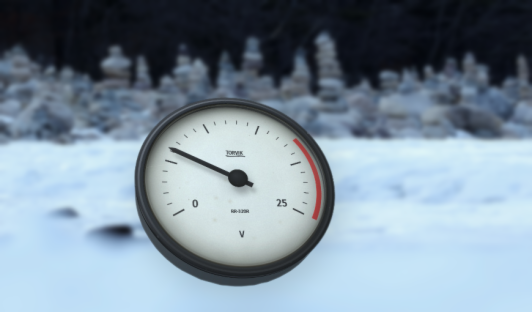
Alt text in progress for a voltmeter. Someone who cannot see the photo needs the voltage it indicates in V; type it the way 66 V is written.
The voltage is 6 V
